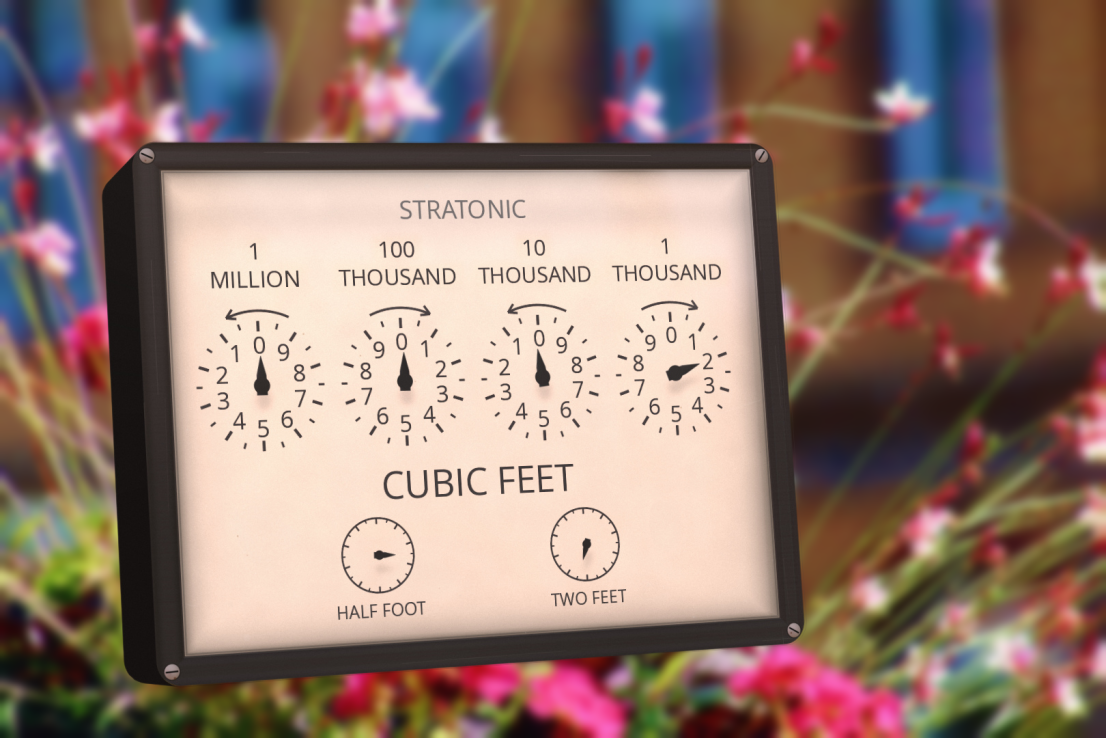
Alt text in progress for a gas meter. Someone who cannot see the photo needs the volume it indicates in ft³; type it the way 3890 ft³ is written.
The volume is 200 ft³
